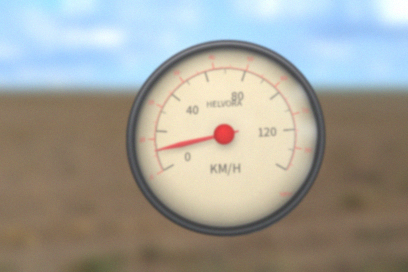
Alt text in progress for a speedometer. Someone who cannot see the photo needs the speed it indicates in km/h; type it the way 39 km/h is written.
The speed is 10 km/h
